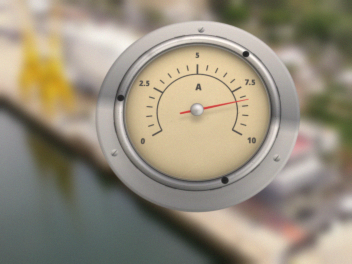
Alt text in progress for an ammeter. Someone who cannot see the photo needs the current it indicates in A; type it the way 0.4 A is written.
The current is 8.25 A
